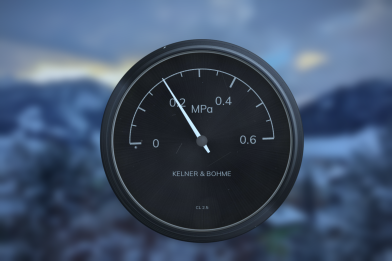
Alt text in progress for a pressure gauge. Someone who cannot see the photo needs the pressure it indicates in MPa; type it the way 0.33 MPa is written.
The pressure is 0.2 MPa
